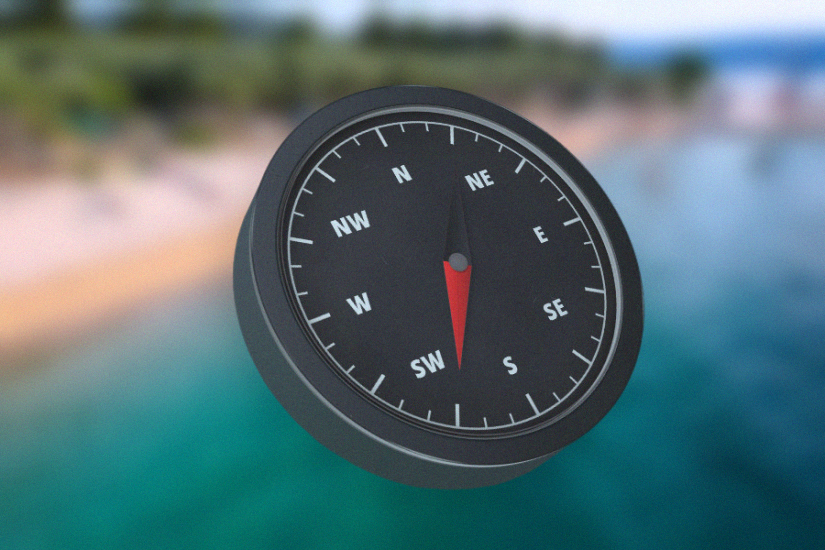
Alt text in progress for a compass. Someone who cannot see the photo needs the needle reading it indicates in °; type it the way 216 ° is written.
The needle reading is 210 °
